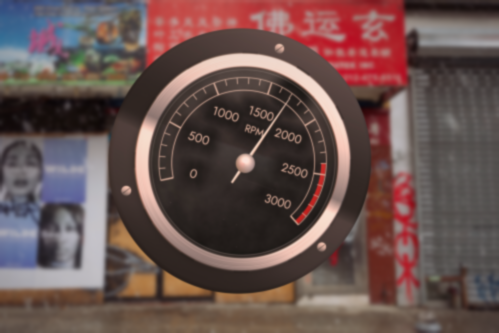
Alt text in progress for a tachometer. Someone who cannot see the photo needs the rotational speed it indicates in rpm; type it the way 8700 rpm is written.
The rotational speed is 1700 rpm
